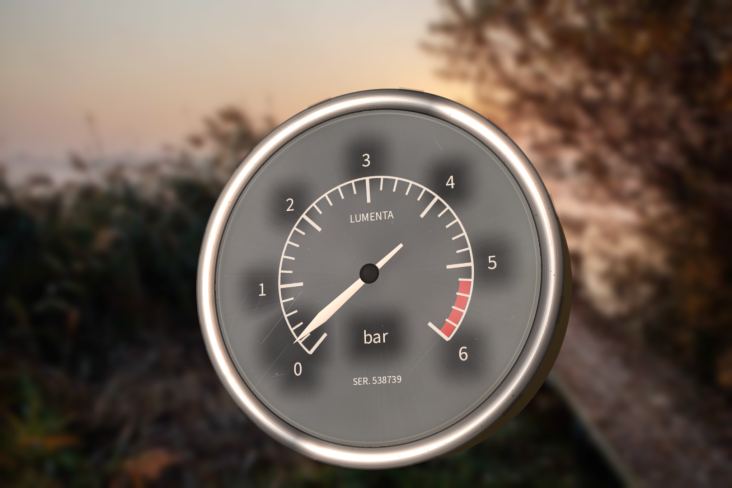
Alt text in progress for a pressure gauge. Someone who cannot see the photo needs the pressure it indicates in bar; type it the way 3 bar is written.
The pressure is 0.2 bar
